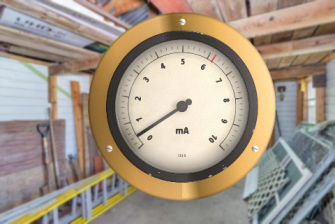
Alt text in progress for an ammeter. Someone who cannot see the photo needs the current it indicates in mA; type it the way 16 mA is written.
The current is 0.4 mA
